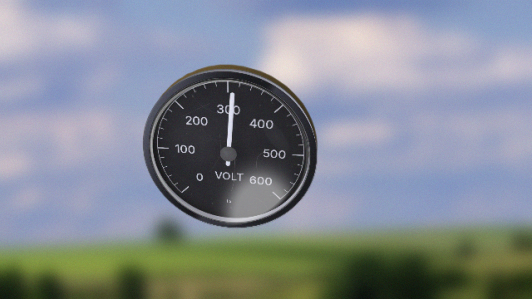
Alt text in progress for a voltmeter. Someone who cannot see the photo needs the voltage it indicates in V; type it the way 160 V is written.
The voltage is 310 V
